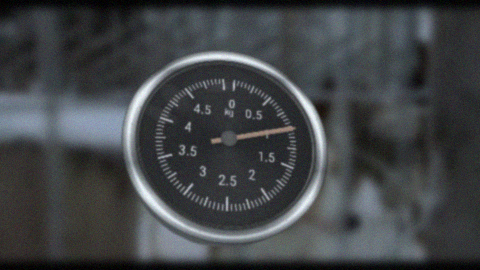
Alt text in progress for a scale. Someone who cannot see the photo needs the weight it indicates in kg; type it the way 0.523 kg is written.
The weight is 1 kg
